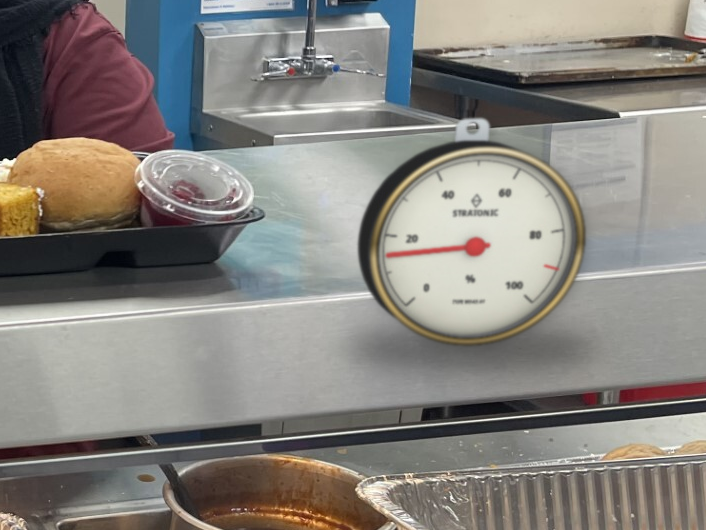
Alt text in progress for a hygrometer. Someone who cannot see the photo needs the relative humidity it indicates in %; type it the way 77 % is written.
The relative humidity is 15 %
